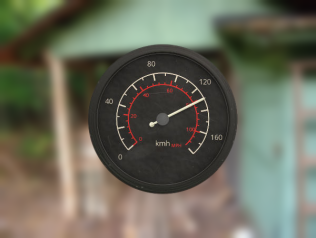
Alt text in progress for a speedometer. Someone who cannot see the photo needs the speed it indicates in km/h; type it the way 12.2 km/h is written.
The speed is 130 km/h
